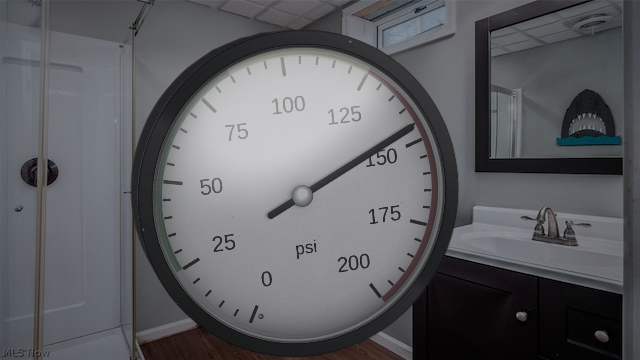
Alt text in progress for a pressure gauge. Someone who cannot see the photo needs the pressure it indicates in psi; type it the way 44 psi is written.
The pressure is 145 psi
